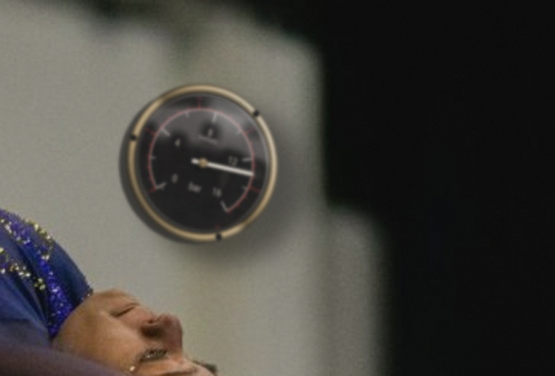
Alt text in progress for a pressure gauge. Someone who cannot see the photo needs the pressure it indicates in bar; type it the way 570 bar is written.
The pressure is 13 bar
